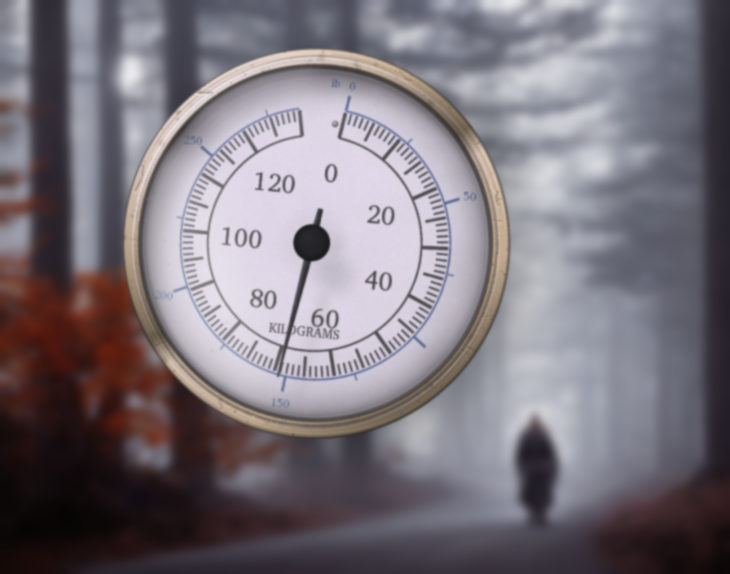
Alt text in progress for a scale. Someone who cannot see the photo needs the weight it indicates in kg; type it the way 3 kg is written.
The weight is 69 kg
